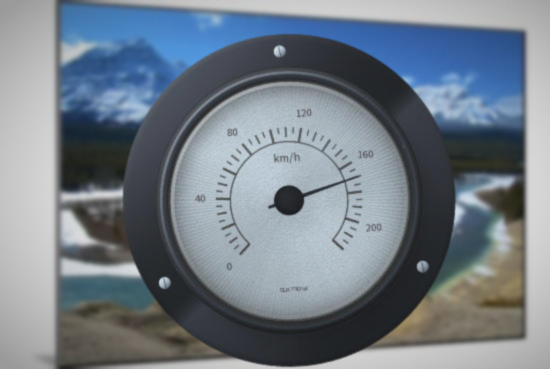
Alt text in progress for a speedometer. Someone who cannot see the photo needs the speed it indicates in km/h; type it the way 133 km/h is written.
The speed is 170 km/h
